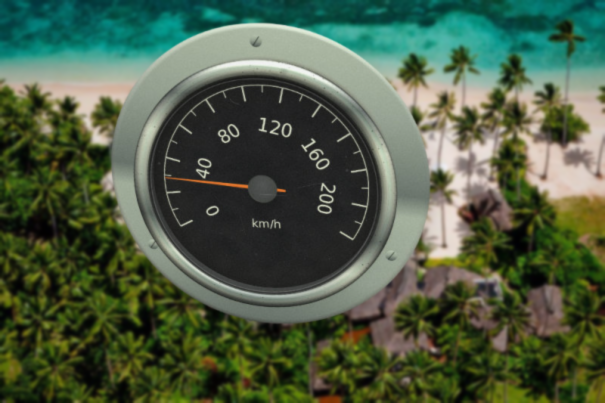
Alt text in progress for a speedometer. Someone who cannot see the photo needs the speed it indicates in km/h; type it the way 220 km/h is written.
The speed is 30 km/h
